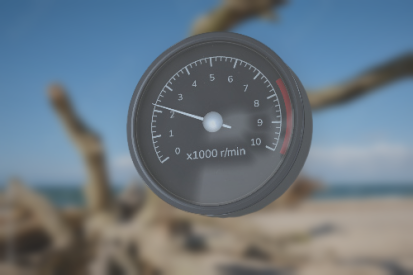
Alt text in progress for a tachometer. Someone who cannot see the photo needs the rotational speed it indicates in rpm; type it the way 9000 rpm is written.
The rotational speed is 2200 rpm
